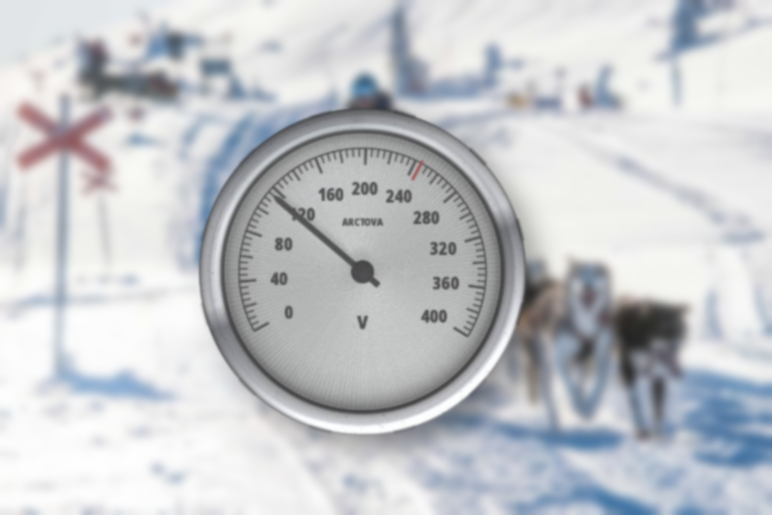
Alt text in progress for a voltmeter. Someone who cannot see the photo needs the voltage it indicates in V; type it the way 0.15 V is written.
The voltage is 115 V
